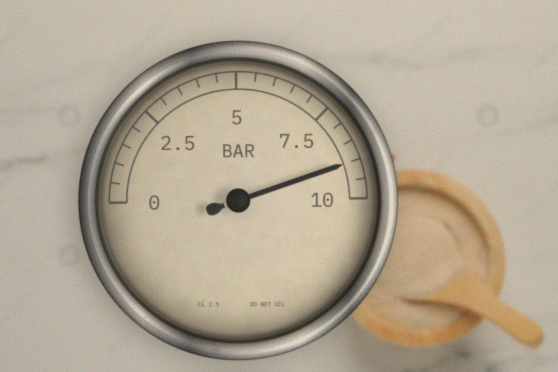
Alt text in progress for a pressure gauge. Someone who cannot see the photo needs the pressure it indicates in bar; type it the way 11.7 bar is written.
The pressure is 9 bar
